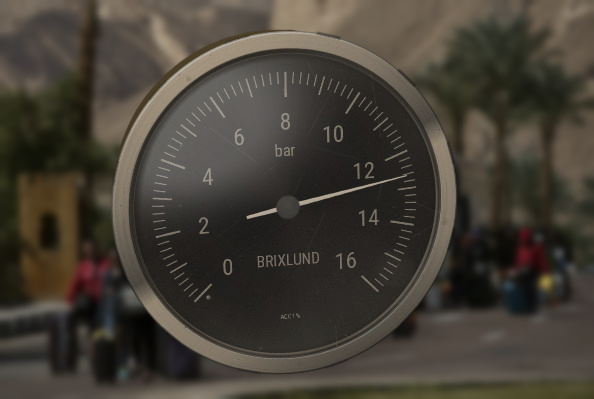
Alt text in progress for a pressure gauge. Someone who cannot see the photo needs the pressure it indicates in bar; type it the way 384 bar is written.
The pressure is 12.6 bar
